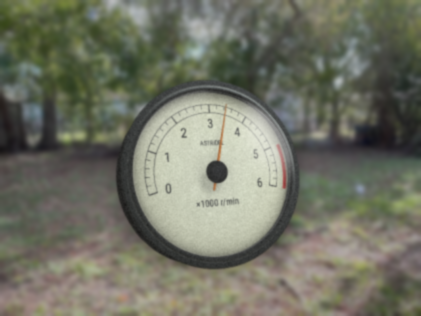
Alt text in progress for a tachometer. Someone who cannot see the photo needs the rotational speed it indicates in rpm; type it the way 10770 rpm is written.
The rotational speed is 3400 rpm
